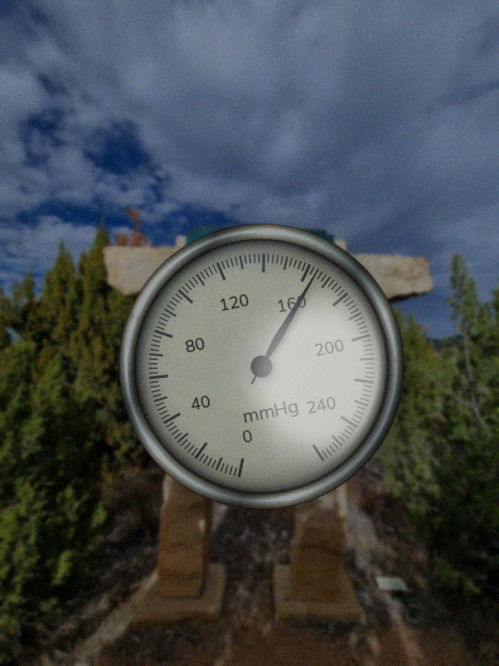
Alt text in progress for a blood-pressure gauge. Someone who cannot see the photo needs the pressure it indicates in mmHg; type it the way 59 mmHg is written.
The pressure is 164 mmHg
